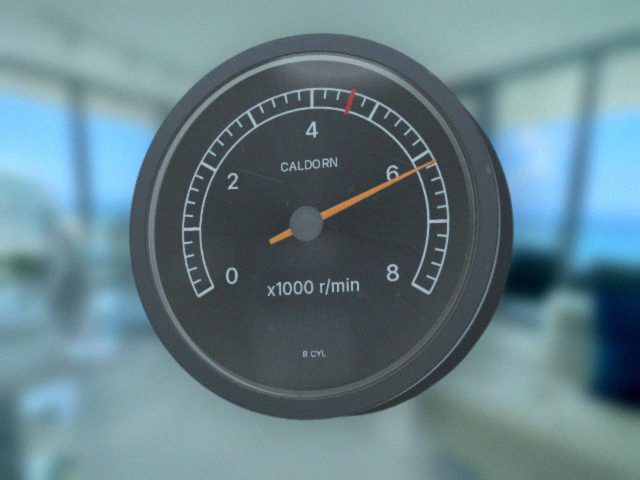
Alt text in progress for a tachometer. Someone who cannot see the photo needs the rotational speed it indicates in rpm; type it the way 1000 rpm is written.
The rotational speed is 6200 rpm
